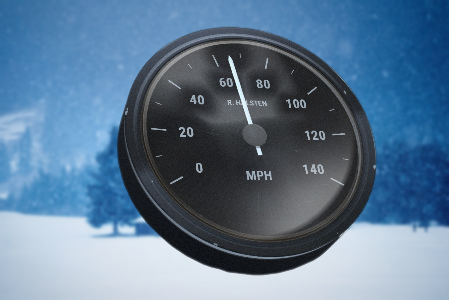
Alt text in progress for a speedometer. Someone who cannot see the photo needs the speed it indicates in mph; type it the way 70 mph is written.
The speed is 65 mph
